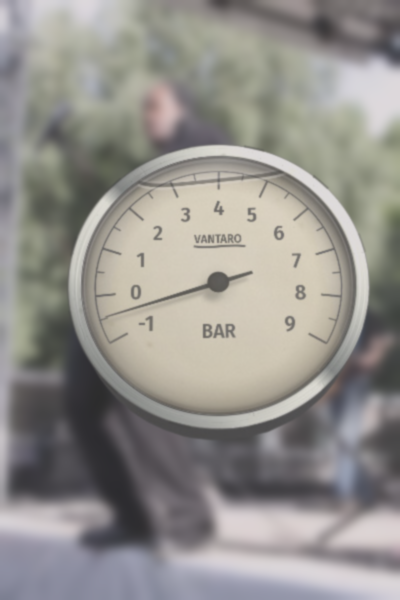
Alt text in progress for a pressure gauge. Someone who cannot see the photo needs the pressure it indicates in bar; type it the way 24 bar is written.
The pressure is -0.5 bar
